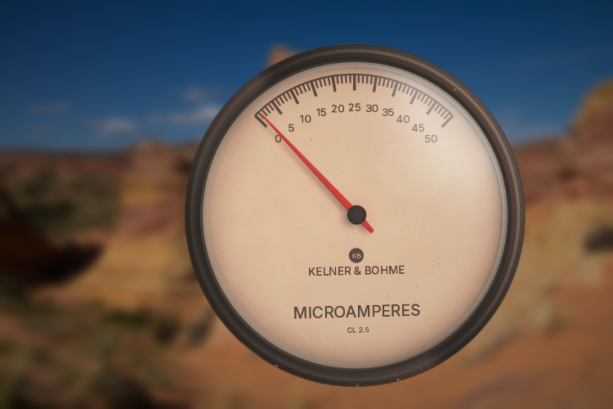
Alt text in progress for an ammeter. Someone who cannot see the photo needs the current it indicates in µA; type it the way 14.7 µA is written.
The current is 1 µA
